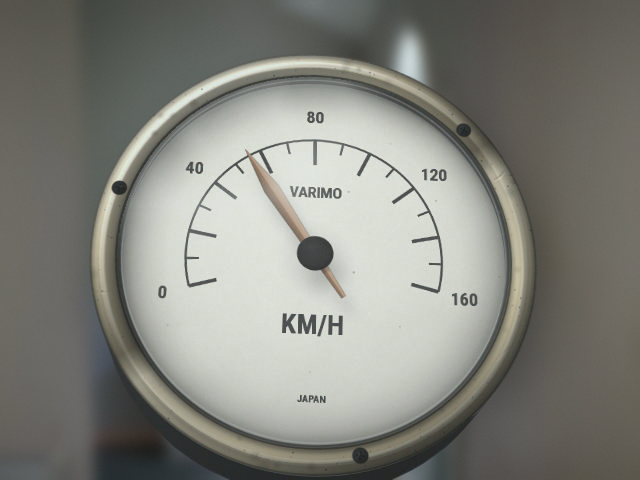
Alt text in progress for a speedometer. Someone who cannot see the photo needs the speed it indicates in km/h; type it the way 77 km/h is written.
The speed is 55 km/h
